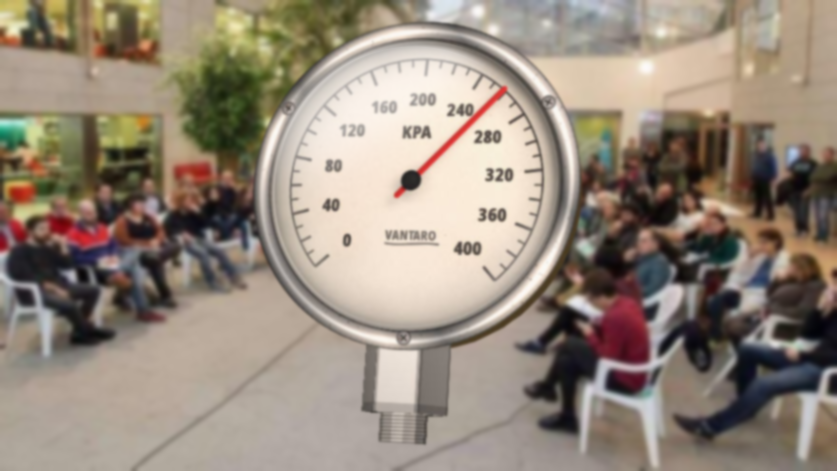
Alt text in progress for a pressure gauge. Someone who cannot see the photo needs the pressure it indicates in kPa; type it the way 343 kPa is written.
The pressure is 260 kPa
